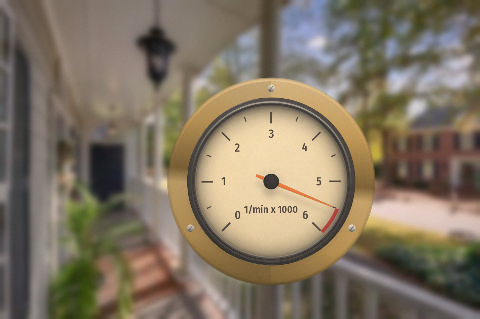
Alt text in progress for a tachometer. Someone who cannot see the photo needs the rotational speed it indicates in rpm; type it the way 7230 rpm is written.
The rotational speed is 5500 rpm
